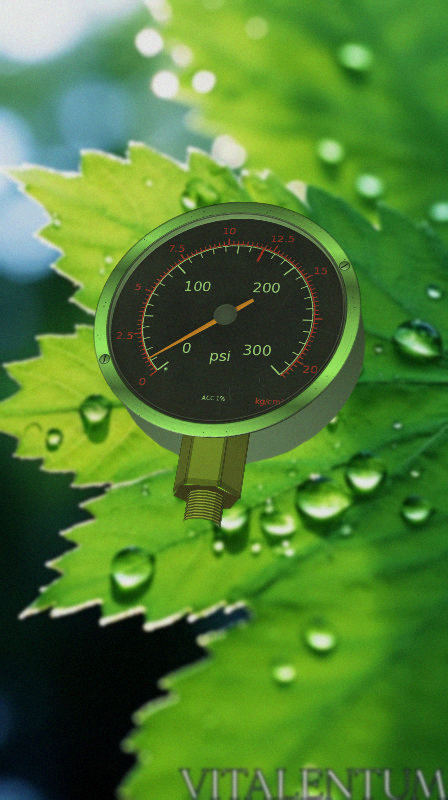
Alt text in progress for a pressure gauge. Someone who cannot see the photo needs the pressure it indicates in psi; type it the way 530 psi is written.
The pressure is 10 psi
